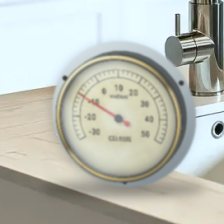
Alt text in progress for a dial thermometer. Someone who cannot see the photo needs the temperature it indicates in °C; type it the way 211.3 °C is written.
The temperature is -10 °C
